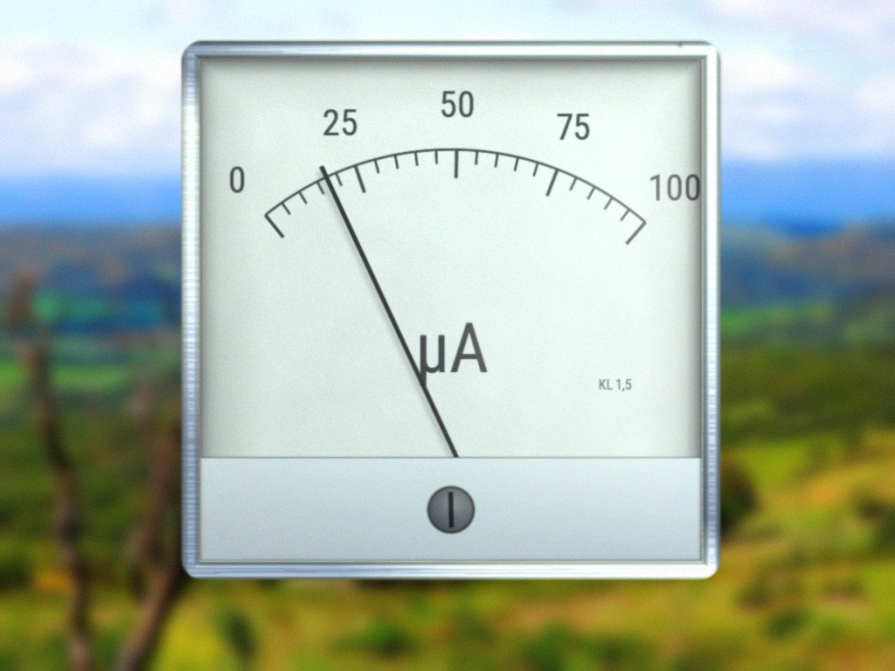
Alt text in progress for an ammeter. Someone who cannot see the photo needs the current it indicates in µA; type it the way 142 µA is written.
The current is 17.5 µA
